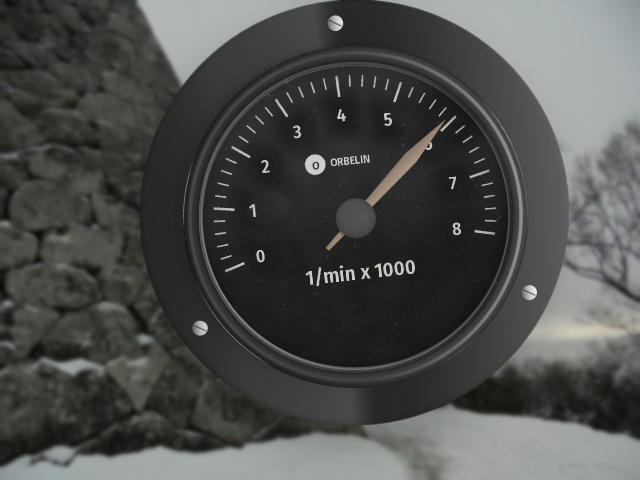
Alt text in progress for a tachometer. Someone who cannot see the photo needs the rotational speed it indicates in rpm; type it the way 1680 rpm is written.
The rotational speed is 5900 rpm
